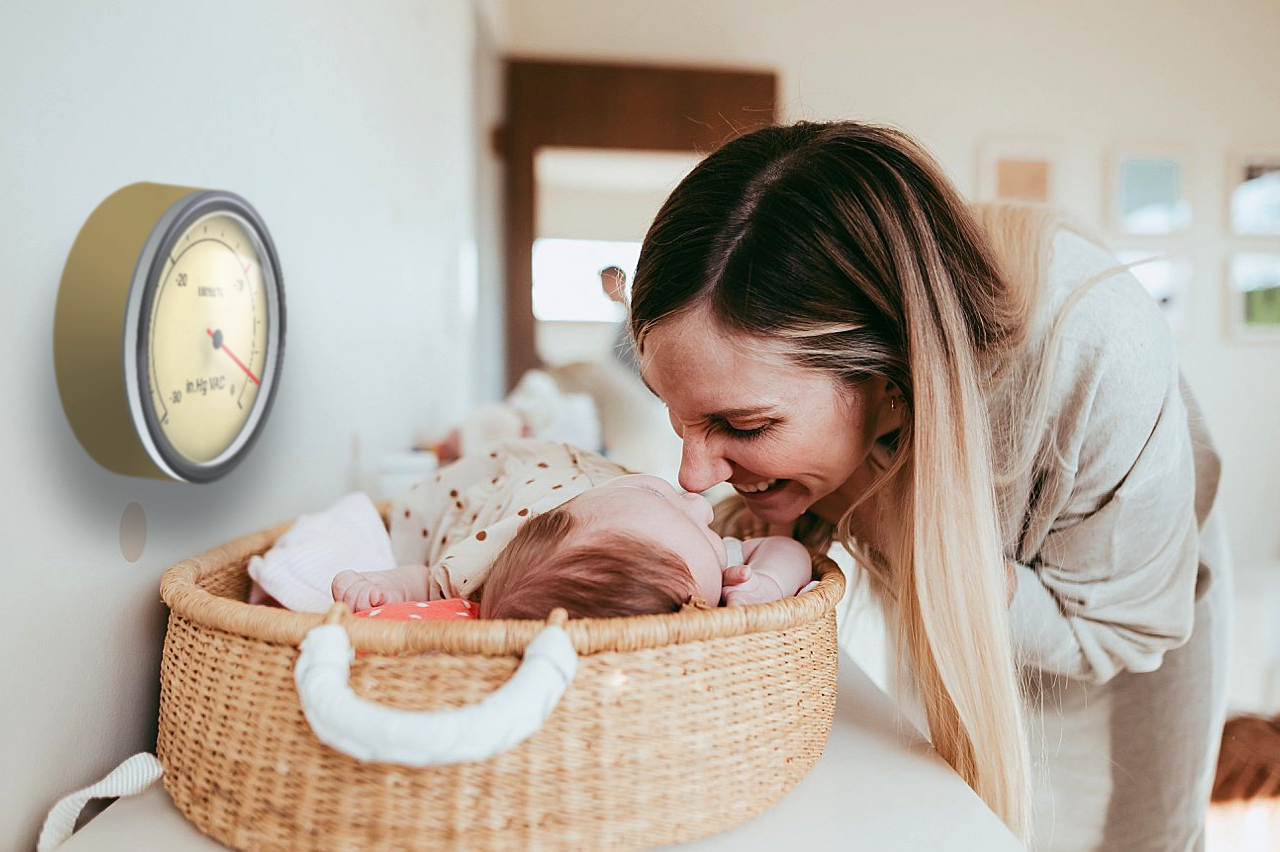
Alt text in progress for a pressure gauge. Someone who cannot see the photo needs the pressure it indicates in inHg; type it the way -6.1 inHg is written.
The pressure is -2 inHg
